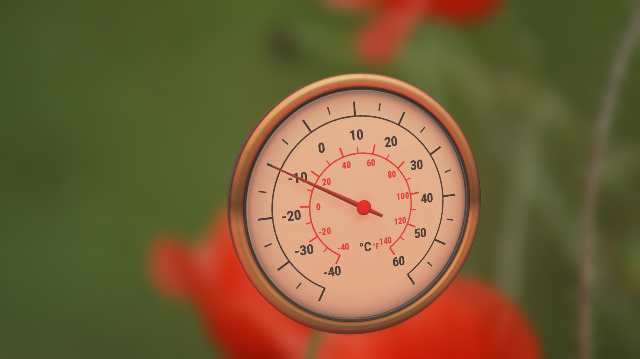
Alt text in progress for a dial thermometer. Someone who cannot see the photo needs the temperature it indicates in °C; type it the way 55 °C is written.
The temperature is -10 °C
